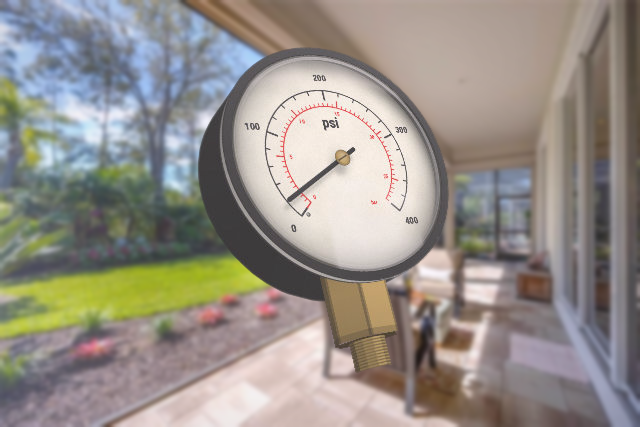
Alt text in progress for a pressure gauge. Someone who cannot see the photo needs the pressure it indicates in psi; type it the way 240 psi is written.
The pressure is 20 psi
